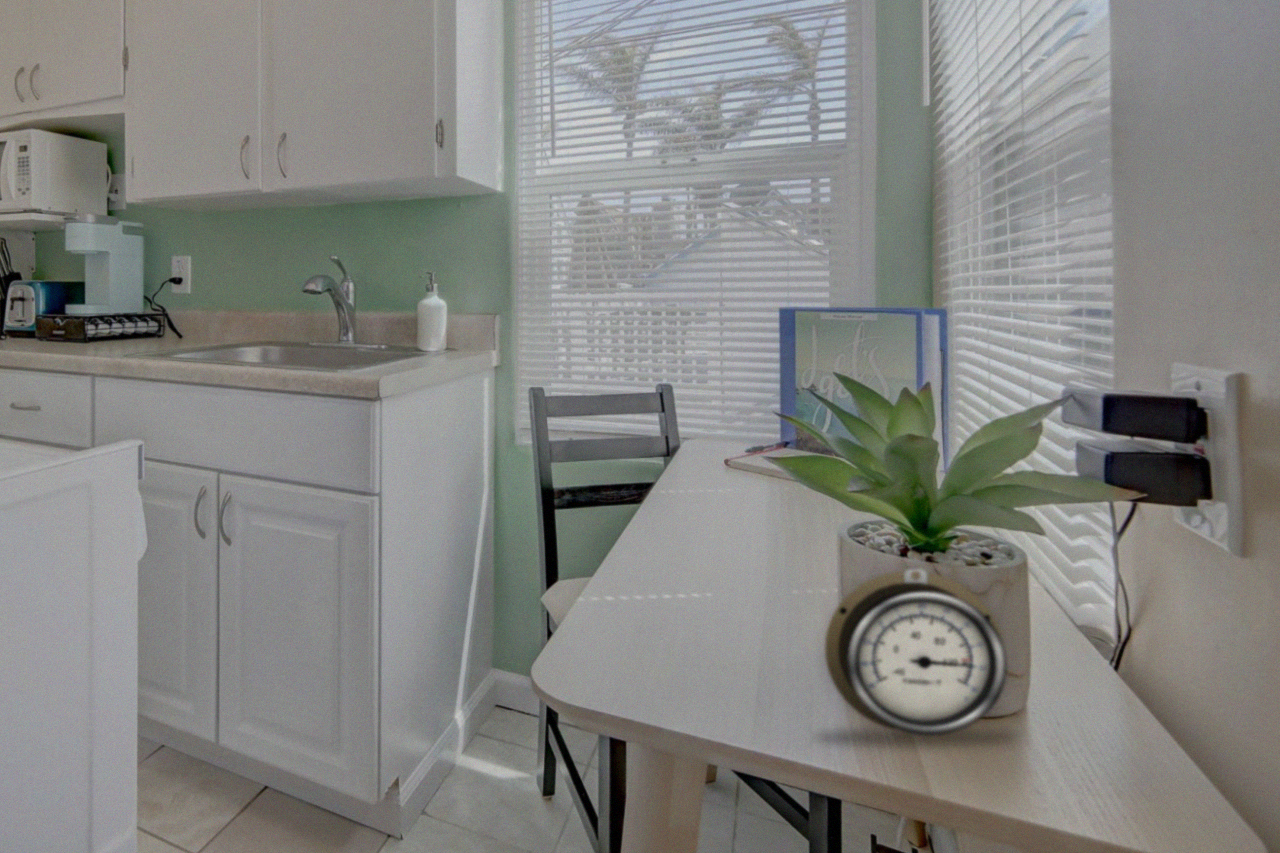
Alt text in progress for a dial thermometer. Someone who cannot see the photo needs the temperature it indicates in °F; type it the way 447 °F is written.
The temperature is 120 °F
